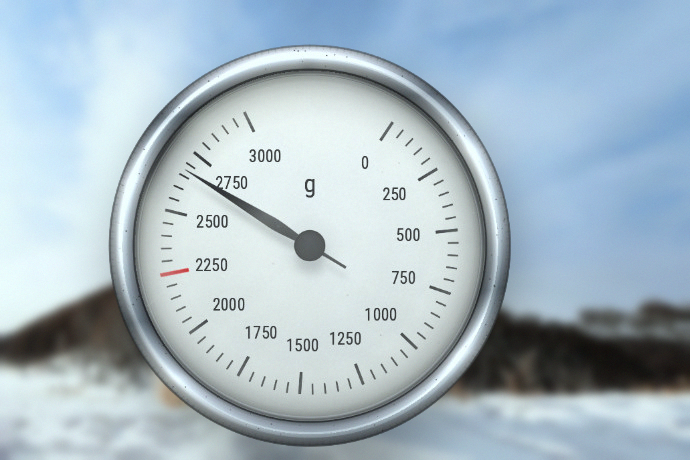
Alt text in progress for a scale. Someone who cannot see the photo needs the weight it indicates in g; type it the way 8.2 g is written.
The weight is 2675 g
